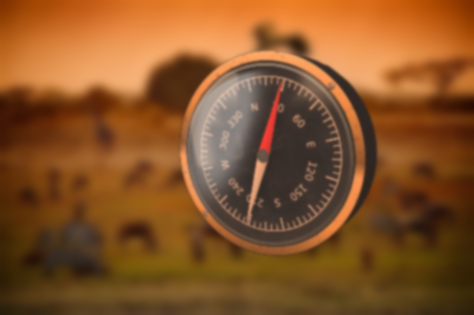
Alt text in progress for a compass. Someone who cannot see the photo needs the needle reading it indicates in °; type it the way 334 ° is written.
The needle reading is 30 °
